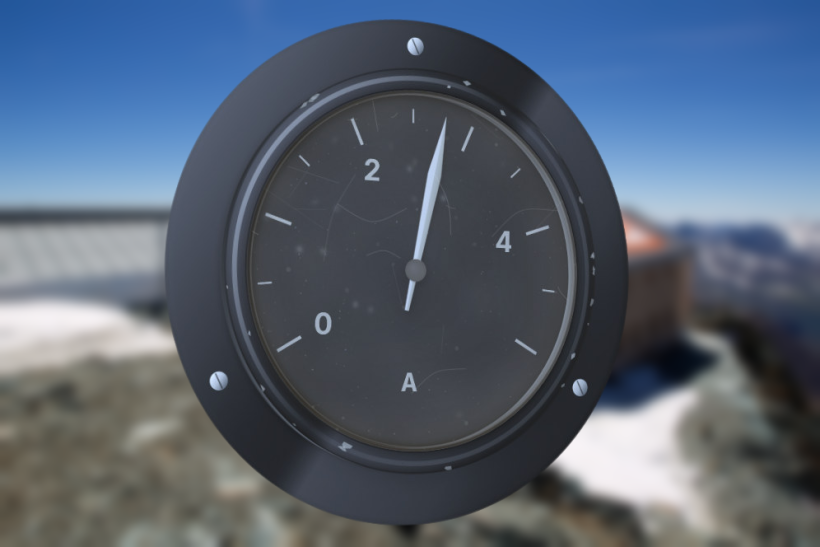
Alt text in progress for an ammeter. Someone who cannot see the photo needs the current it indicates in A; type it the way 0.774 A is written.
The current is 2.75 A
